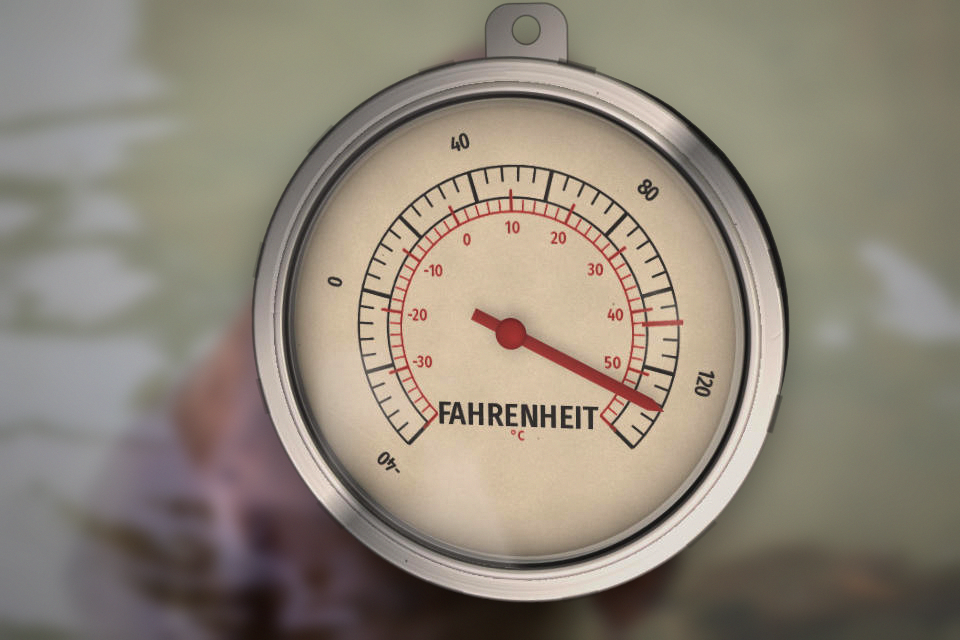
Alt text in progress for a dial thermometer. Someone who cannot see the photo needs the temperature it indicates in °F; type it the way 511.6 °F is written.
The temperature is 128 °F
